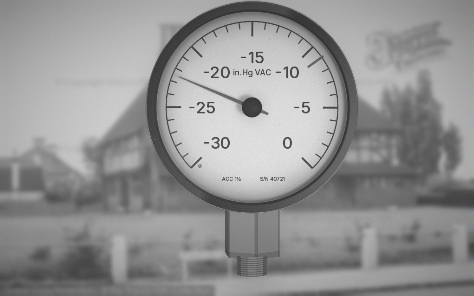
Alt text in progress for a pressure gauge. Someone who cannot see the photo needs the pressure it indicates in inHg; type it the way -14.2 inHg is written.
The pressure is -22.5 inHg
